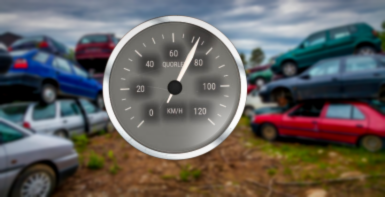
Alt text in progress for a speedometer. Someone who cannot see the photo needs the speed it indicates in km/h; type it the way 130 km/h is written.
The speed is 72.5 km/h
